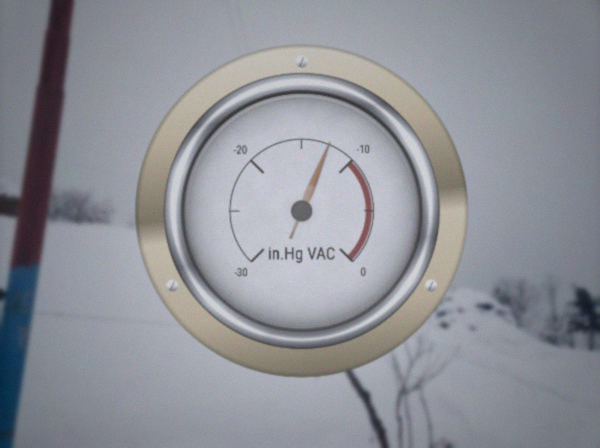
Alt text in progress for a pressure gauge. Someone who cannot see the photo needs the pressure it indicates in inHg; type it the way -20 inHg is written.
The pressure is -12.5 inHg
